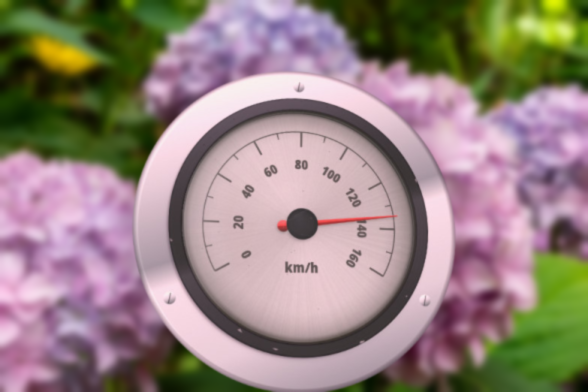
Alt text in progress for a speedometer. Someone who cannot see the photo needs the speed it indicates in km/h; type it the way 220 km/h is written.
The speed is 135 km/h
